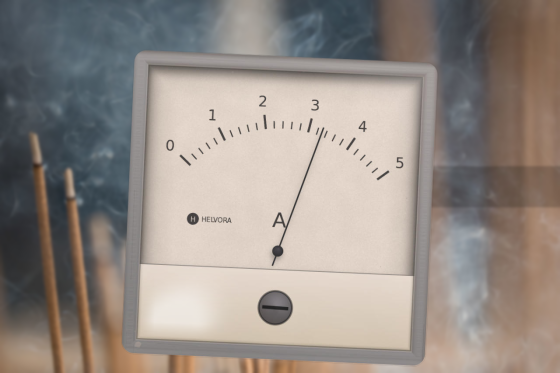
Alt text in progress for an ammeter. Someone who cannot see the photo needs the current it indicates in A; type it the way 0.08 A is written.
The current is 3.3 A
